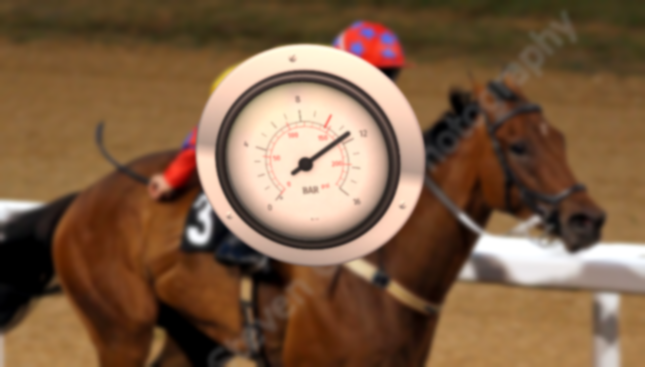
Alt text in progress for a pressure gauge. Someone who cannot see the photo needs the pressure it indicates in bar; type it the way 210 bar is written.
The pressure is 11.5 bar
